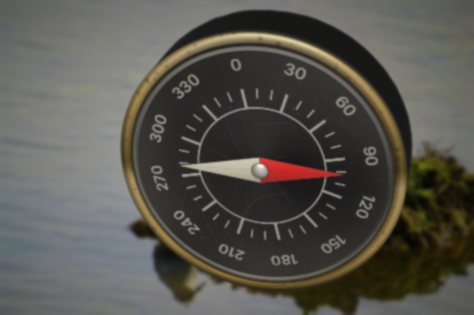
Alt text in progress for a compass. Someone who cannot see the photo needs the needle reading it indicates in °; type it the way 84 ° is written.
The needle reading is 100 °
